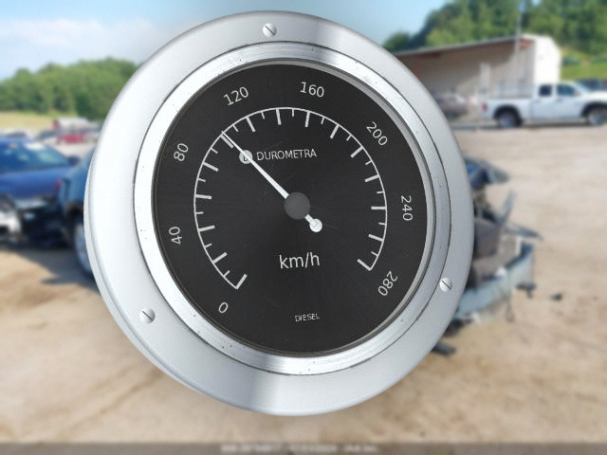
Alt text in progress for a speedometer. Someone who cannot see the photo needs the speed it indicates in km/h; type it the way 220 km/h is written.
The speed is 100 km/h
